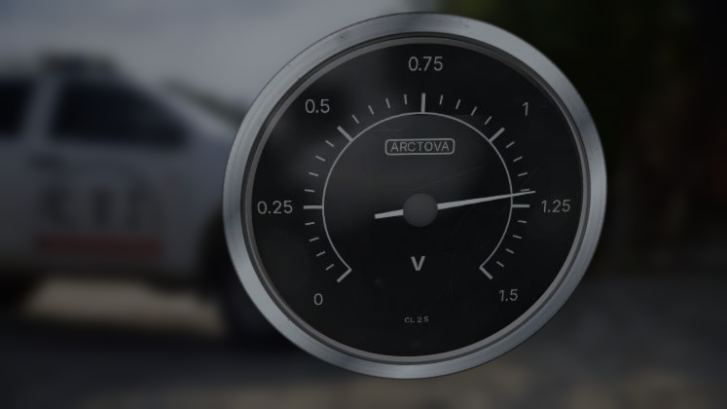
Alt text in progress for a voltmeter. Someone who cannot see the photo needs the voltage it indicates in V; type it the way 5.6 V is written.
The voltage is 1.2 V
